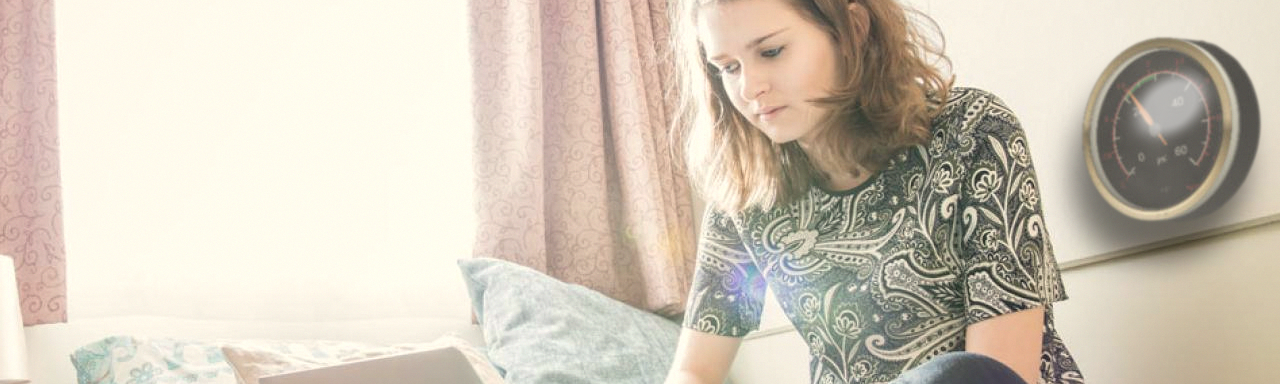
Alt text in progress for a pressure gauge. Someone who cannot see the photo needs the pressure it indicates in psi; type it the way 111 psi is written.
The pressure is 22.5 psi
